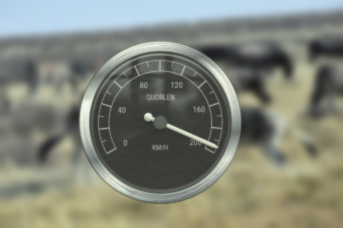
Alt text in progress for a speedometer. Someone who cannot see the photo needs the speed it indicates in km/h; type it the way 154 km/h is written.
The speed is 195 km/h
